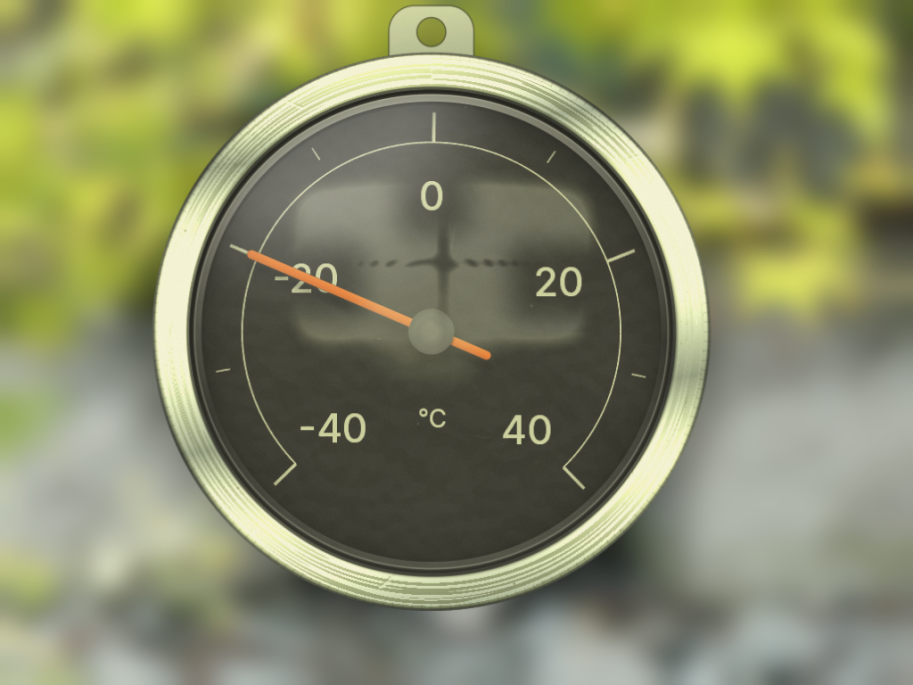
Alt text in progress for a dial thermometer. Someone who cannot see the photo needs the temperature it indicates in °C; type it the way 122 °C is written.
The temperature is -20 °C
